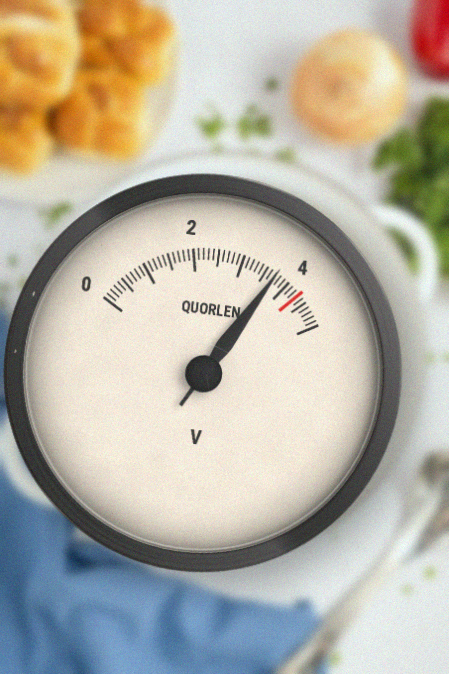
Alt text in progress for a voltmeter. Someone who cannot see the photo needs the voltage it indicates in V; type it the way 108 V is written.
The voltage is 3.7 V
